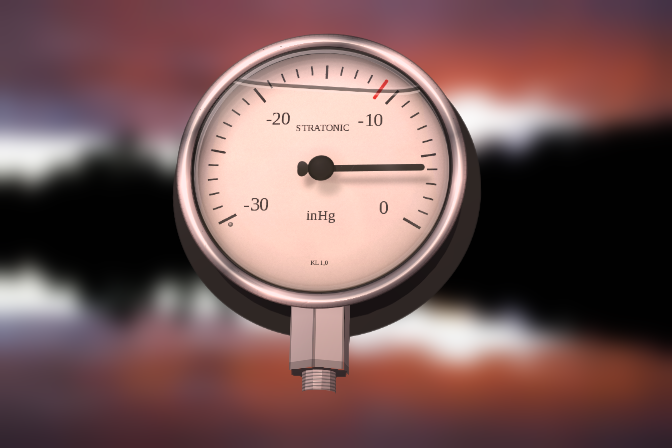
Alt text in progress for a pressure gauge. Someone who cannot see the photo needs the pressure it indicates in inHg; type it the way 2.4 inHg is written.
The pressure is -4 inHg
